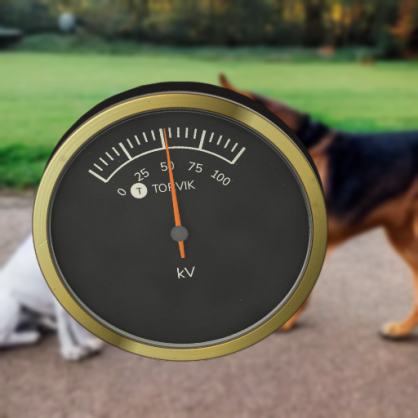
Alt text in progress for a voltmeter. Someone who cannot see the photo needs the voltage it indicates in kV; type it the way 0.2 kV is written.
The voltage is 52.5 kV
